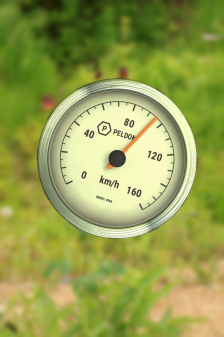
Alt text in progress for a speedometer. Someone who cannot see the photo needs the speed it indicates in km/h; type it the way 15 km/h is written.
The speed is 95 km/h
